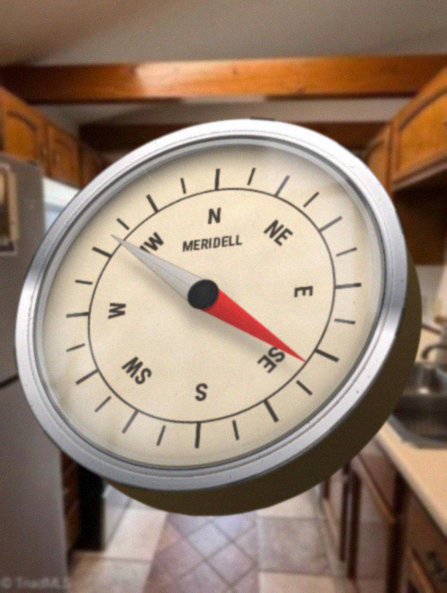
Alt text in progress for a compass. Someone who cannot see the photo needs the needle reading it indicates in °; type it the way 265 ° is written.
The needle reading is 127.5 °
